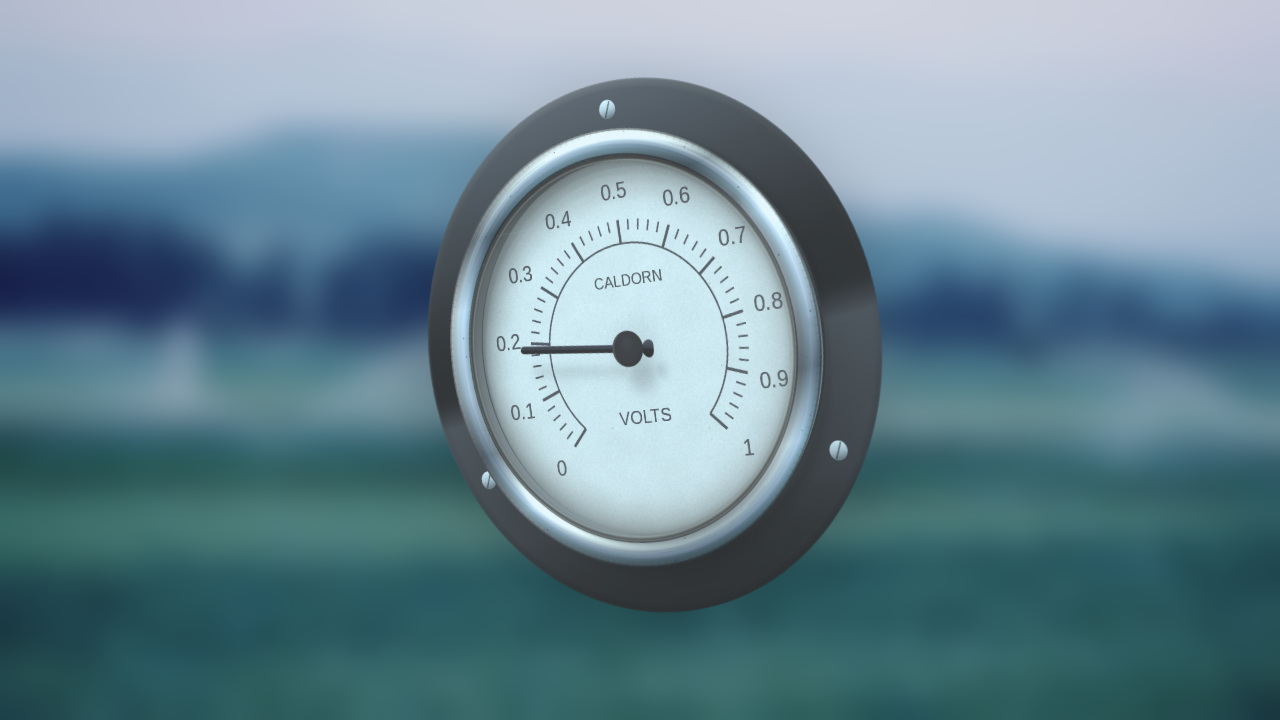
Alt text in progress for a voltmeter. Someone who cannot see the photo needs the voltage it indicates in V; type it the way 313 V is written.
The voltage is 0.19 V
